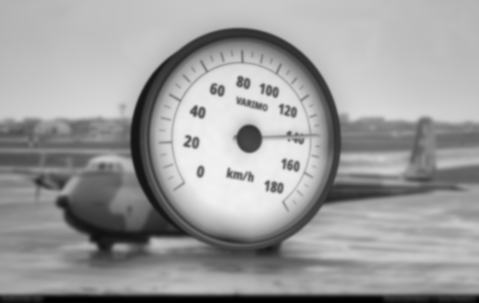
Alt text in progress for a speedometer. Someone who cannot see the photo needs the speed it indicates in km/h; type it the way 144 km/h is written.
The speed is 140 km/h
